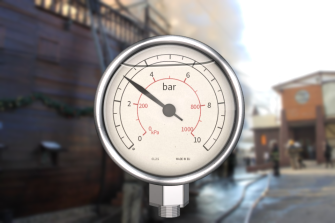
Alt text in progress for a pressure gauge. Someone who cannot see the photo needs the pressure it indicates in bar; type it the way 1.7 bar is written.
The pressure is 3 bar
